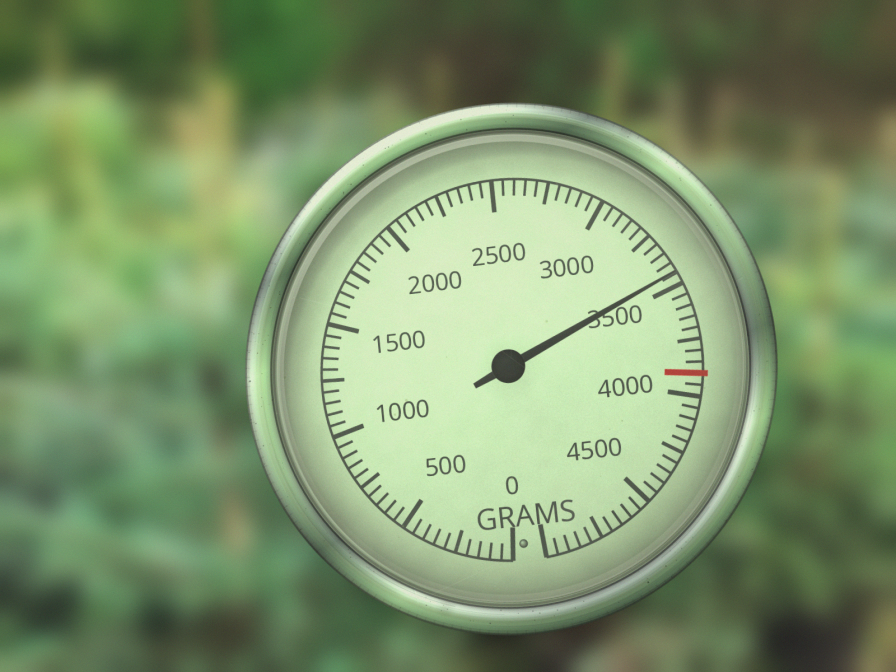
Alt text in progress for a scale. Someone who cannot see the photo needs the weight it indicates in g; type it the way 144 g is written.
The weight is 3450 g
